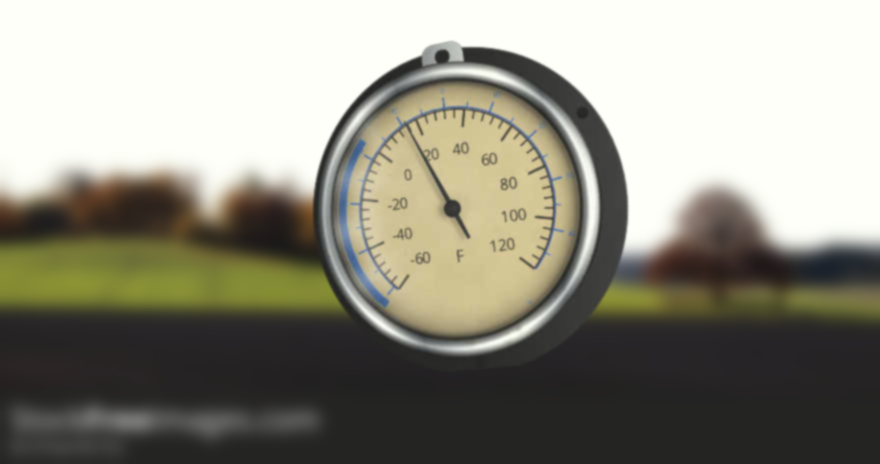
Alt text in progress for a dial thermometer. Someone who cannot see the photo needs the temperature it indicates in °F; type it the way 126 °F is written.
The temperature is 16 °F
